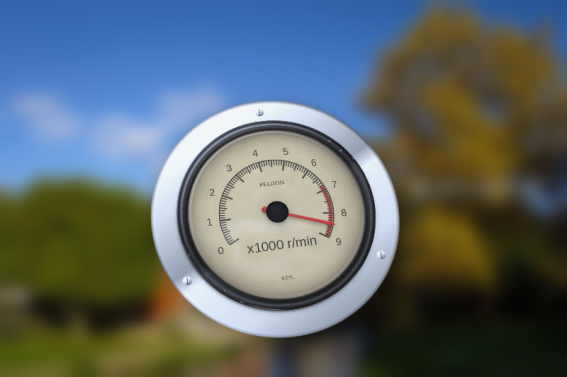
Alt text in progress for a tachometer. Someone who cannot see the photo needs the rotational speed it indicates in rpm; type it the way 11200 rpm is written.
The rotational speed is 8500 rpm
